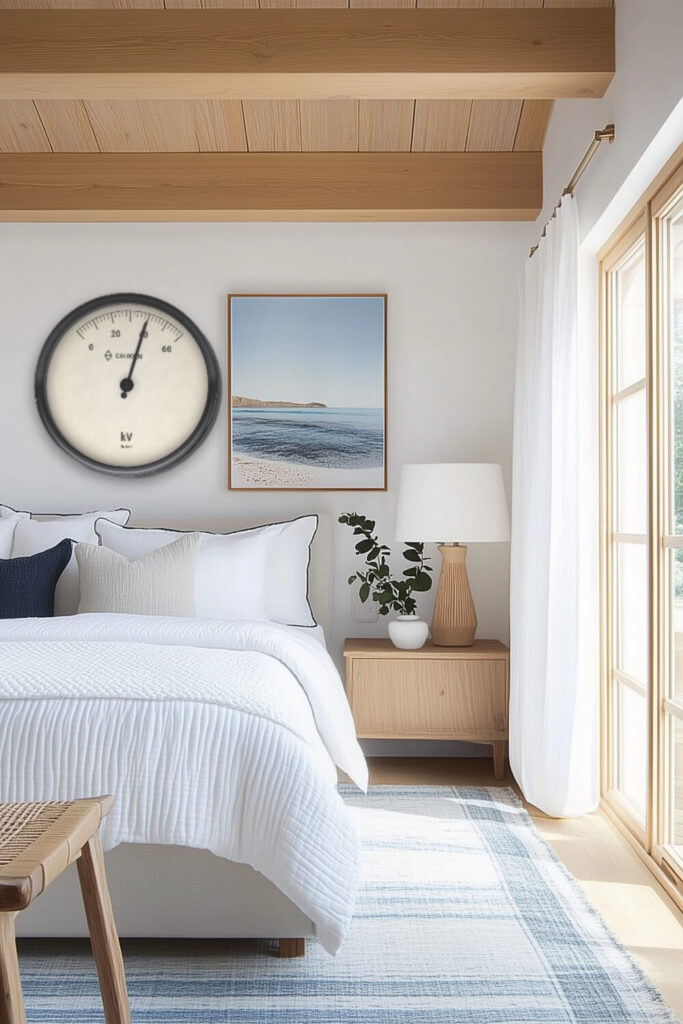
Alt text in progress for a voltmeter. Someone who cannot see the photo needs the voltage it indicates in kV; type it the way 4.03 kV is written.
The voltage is 40 kV
